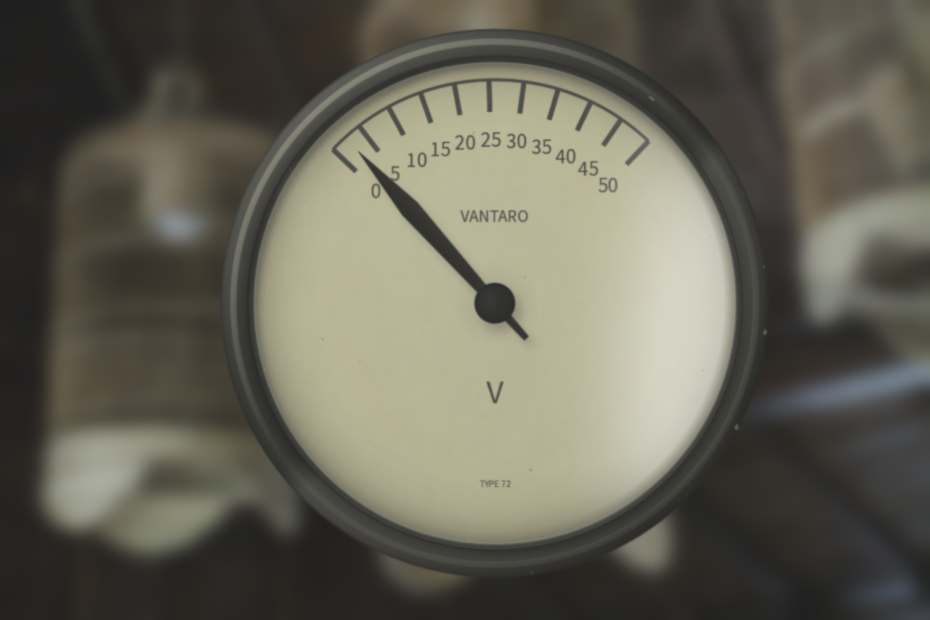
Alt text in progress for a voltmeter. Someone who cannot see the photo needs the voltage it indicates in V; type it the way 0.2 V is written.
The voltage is 2.5 V
